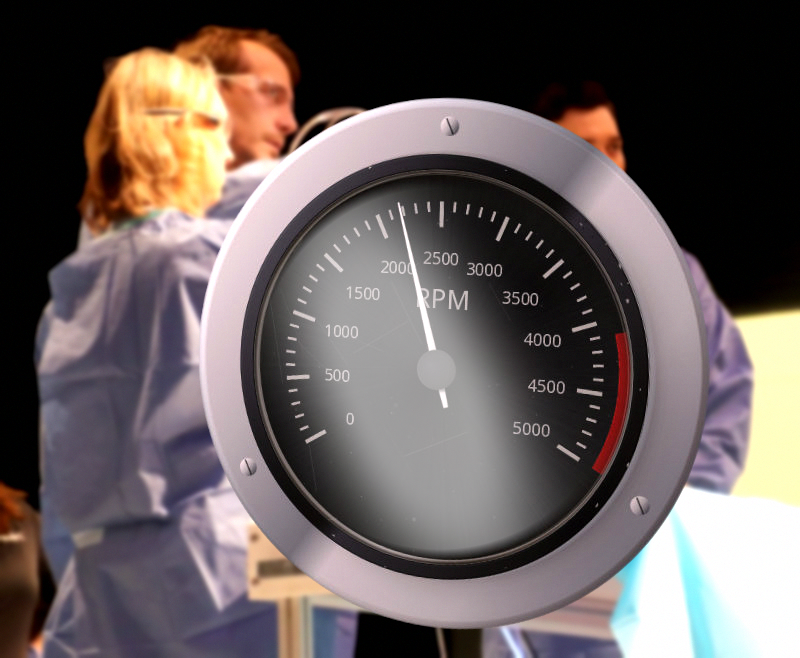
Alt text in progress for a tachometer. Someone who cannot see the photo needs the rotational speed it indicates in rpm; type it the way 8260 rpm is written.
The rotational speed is 2200 rpm
